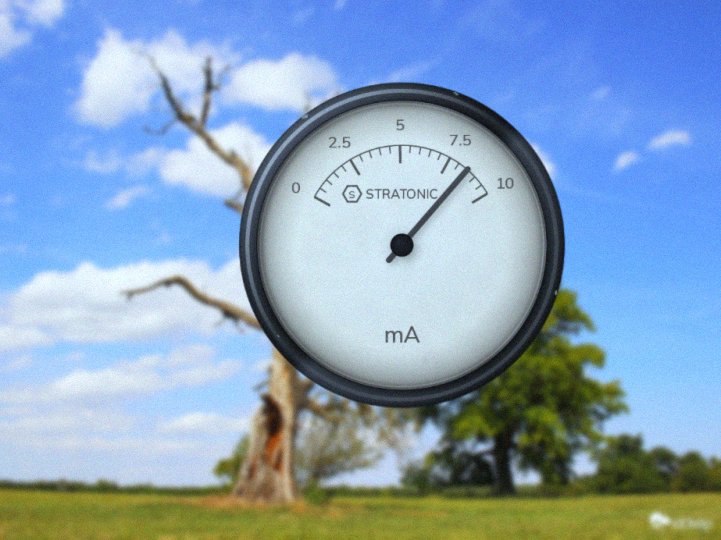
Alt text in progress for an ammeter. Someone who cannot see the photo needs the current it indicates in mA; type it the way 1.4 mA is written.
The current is 8.5 mA
